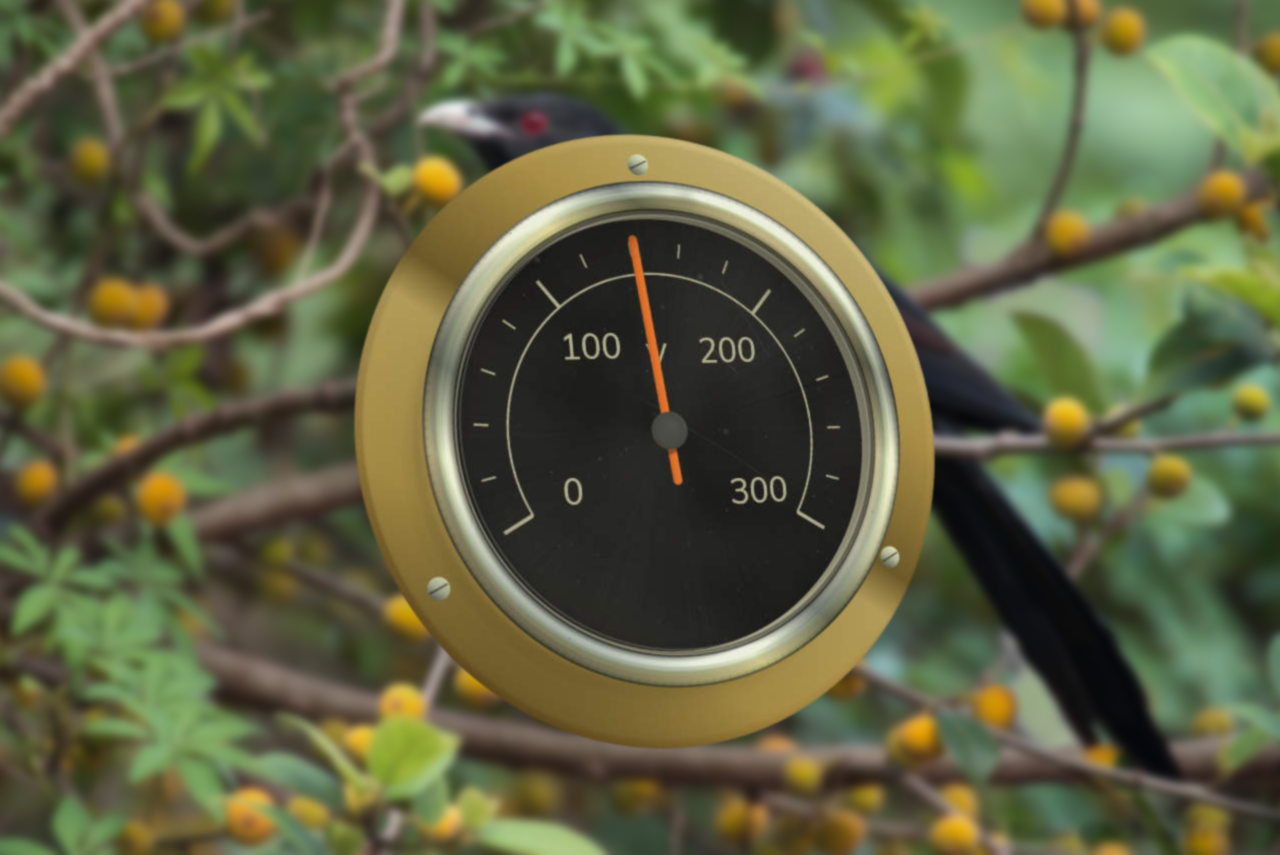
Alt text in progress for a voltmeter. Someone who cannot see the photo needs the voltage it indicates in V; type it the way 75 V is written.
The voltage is 140 V
